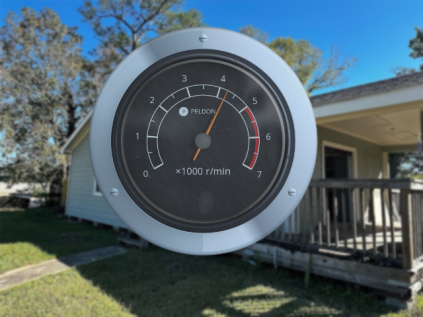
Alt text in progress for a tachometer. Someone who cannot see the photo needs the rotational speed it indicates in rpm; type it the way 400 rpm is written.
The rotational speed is 4250 rpm
